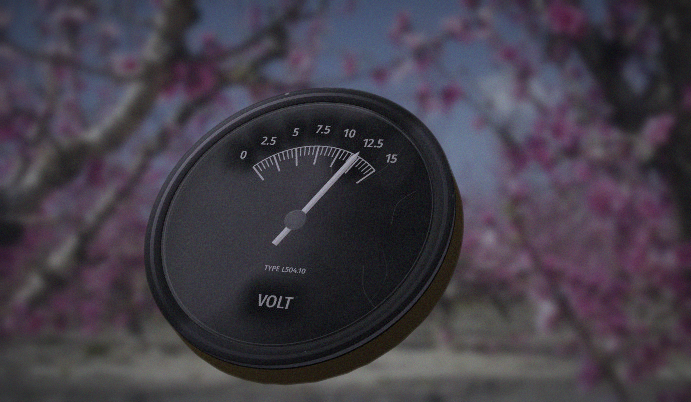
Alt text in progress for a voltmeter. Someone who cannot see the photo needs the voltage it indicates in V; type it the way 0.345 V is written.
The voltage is 12.5 V
